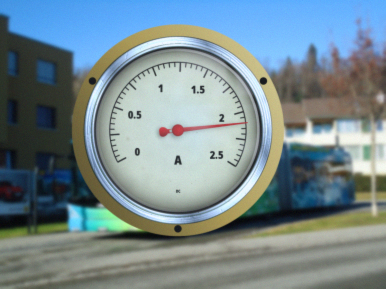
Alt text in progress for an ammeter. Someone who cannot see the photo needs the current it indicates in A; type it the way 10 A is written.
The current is 2.1 A
